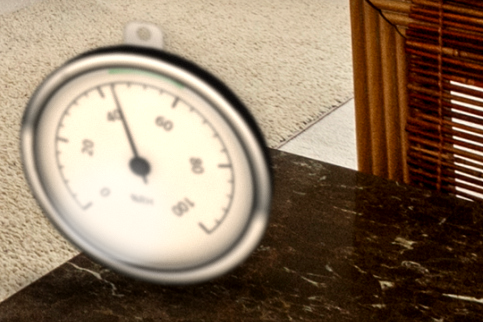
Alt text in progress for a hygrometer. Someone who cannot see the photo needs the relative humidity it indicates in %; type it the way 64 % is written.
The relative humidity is 44 %
